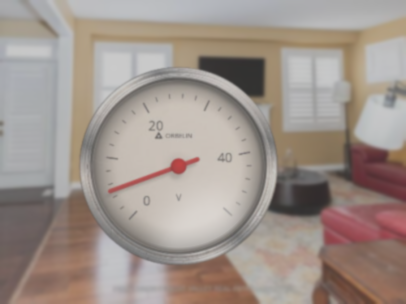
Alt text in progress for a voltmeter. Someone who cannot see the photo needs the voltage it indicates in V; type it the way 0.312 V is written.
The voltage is 5 V
